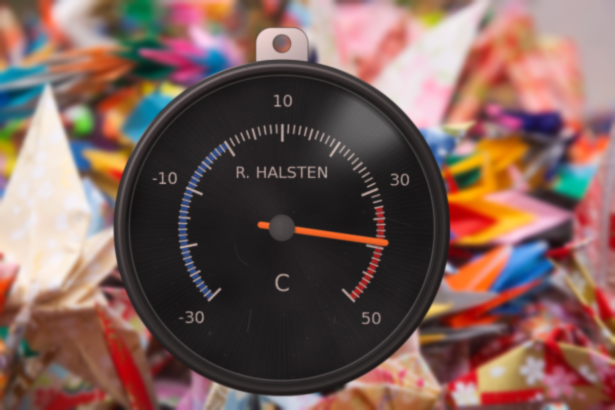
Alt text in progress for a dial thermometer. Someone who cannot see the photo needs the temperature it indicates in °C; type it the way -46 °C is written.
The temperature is 39 °C
